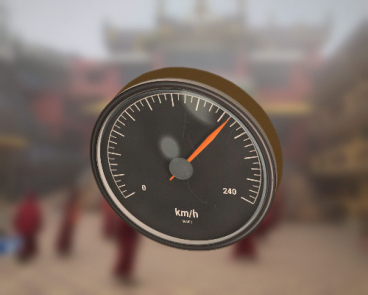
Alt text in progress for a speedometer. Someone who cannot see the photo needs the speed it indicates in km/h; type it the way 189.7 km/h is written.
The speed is 165 km/h
